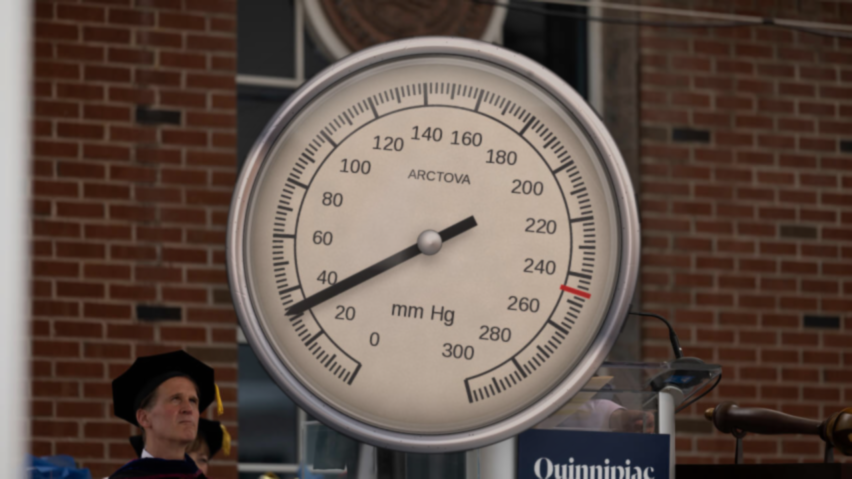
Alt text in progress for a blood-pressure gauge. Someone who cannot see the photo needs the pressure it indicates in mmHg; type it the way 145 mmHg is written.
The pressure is 32 mmHg
